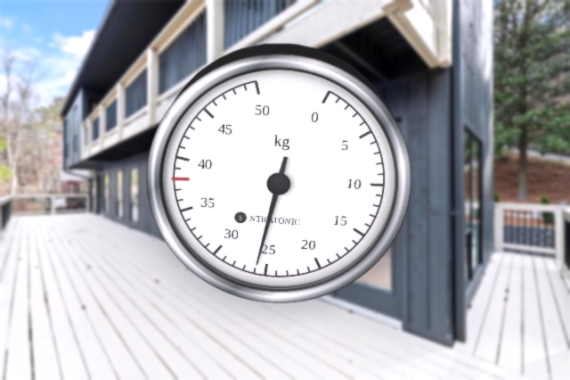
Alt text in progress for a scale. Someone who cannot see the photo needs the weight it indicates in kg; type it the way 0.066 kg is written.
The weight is 26 kg
